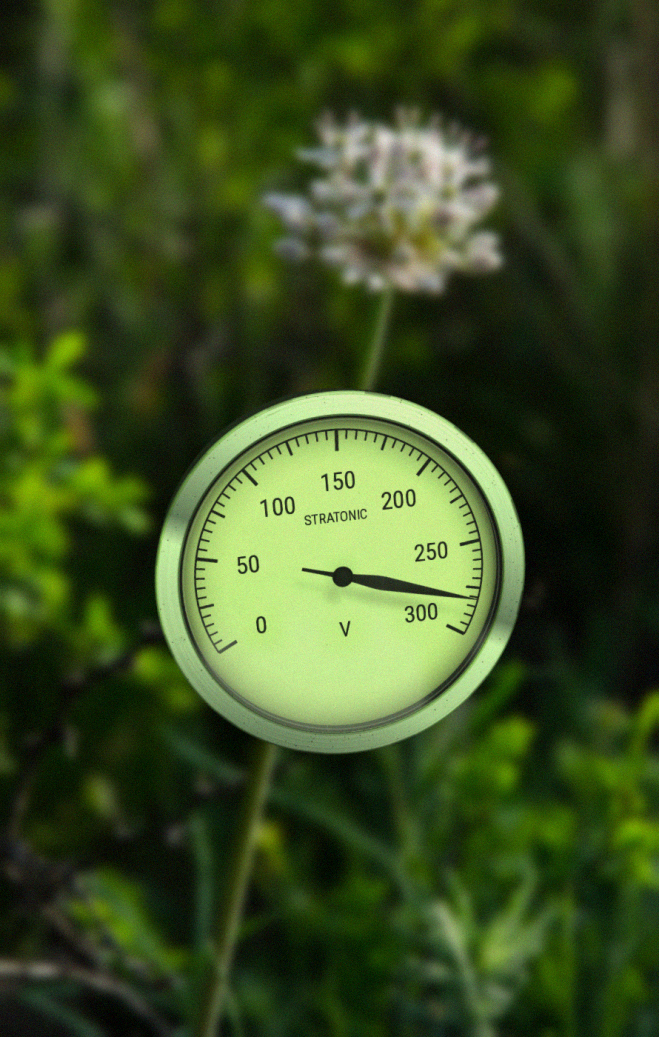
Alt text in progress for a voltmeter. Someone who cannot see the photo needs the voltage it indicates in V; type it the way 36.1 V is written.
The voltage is 280 V
